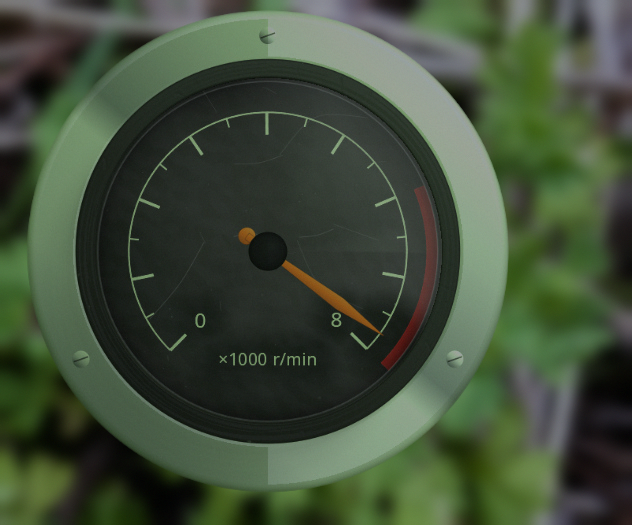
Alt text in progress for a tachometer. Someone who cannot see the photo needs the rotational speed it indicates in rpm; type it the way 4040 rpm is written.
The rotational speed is 7750 rpm
